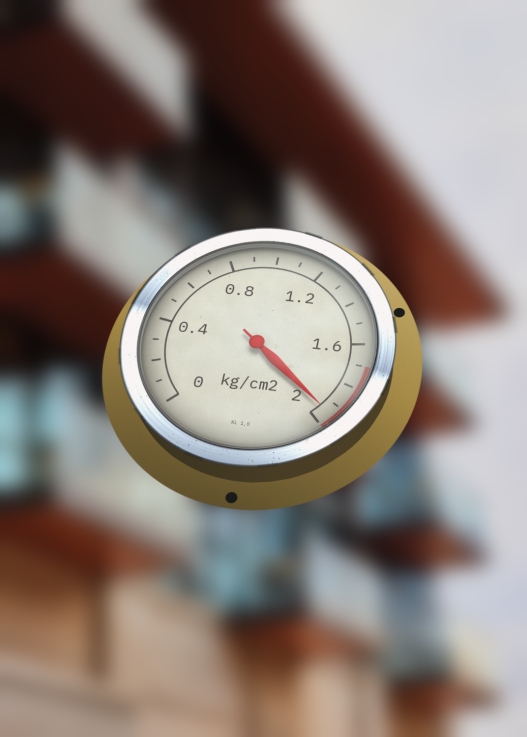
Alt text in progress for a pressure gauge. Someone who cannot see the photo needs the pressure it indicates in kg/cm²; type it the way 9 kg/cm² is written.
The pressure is 1.95 kg/cm²
